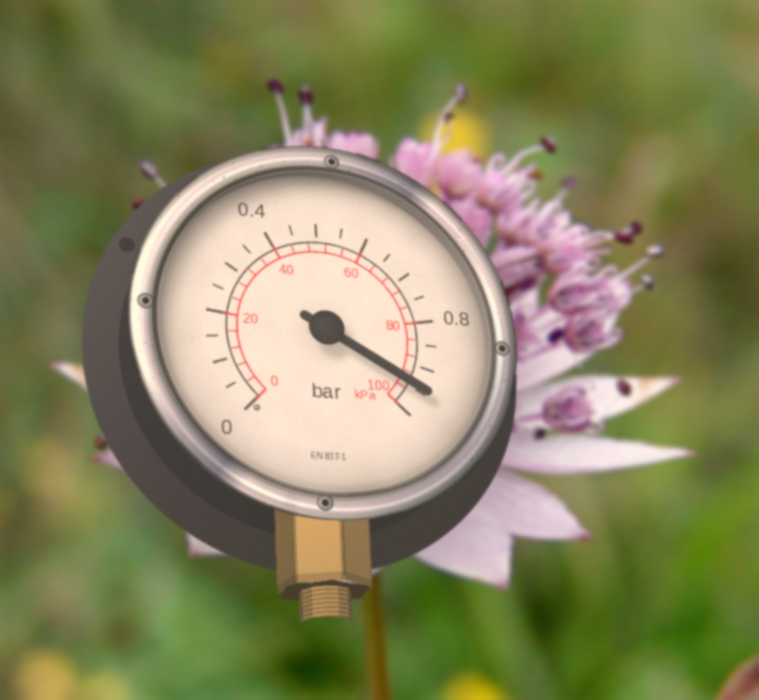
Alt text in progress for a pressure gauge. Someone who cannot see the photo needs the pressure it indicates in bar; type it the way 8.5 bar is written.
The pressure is 0.95 bar
